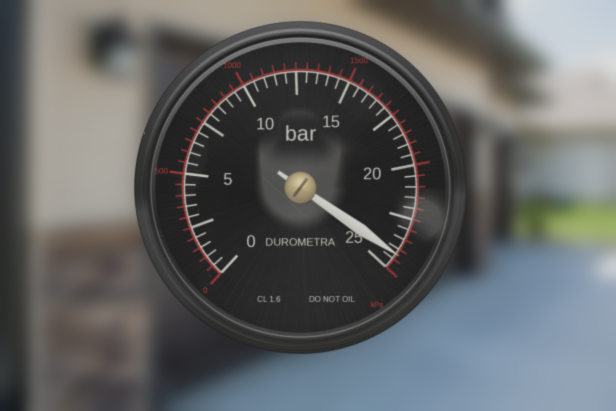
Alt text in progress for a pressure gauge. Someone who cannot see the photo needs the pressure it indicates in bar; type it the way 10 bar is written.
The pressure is 24.25 bar
